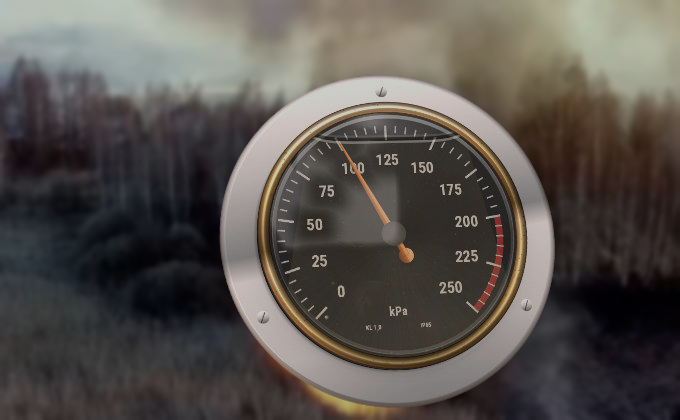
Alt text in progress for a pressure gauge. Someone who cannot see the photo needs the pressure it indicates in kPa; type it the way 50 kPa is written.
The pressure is 100 kPa
